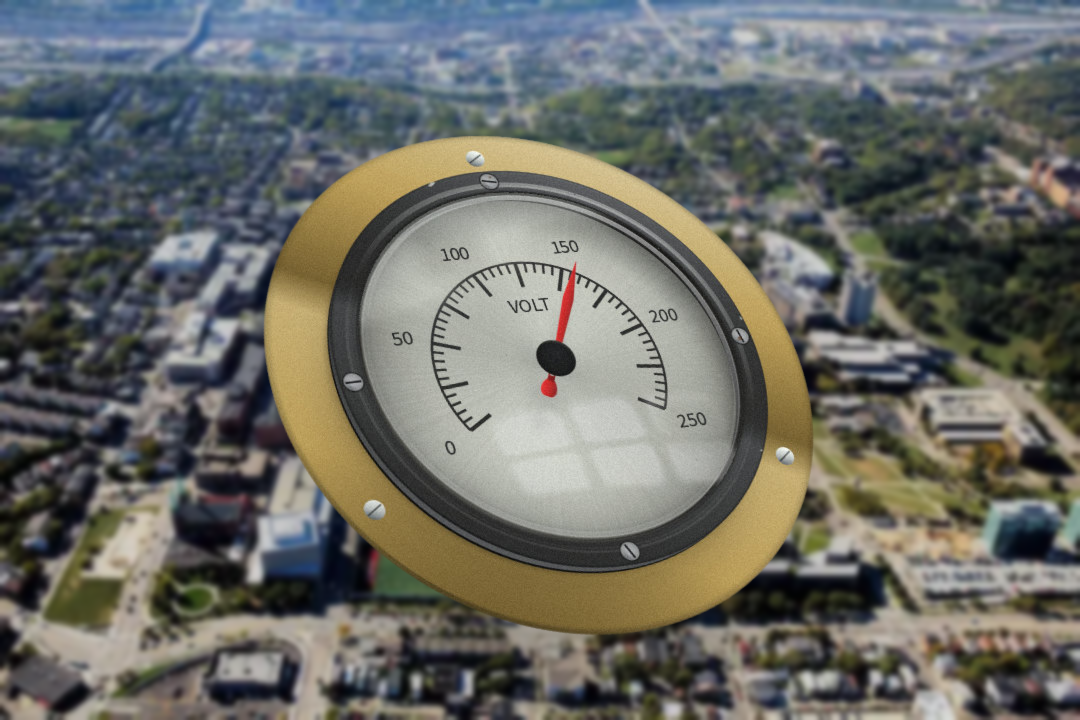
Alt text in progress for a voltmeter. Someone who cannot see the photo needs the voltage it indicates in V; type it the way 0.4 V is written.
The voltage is 155 V
